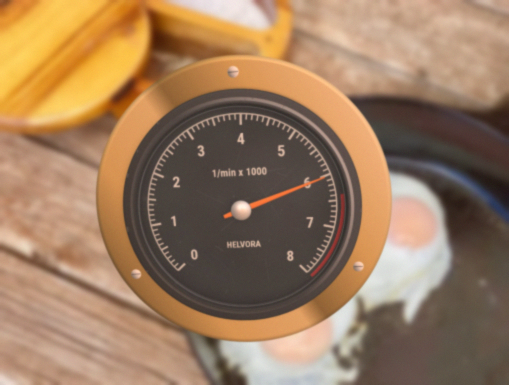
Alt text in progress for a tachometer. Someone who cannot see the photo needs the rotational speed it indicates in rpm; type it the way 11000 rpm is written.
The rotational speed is 6000 rpm
